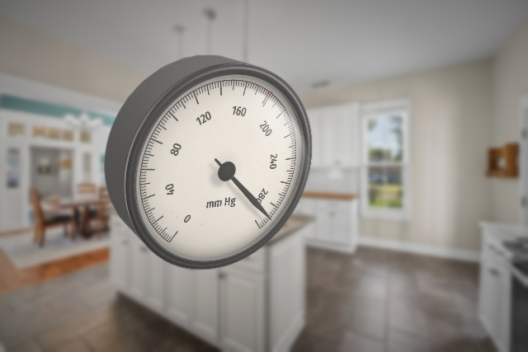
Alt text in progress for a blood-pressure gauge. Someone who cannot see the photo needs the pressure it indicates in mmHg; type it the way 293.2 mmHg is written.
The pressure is 290 mmHg
